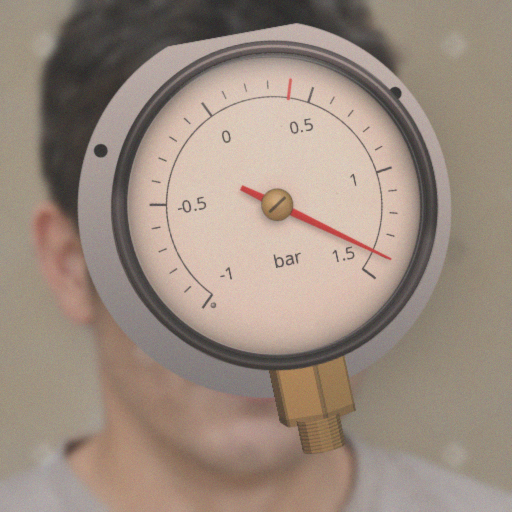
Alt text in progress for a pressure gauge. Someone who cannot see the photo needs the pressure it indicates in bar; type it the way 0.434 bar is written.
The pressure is 1.4 bar
